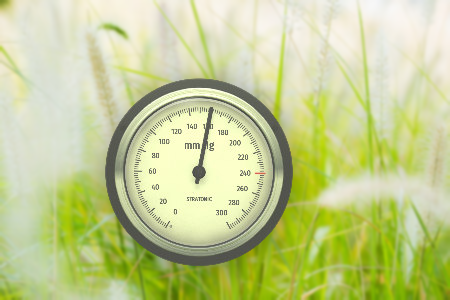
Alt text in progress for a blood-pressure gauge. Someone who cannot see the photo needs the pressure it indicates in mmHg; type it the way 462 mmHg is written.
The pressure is 160 mmHg
